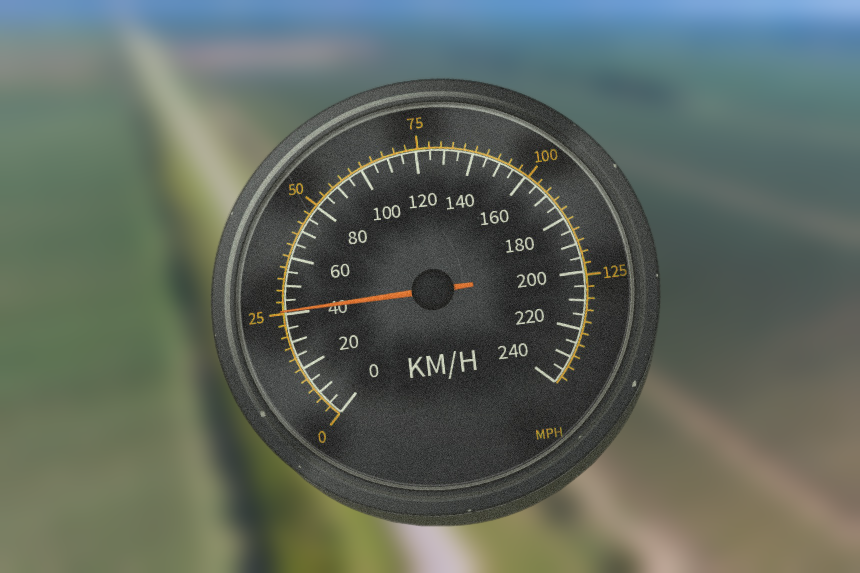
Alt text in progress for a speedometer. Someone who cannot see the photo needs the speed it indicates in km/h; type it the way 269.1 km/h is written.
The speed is 40 km/h
